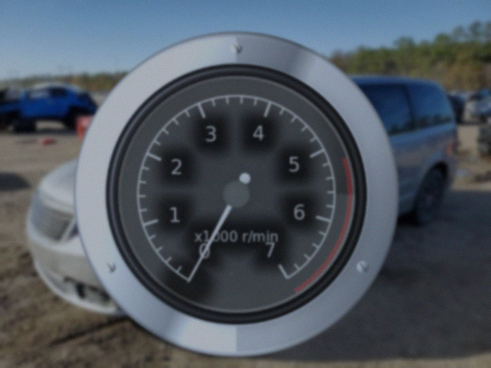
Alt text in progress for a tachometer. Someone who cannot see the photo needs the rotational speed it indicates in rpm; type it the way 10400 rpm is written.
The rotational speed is 0 rpm
